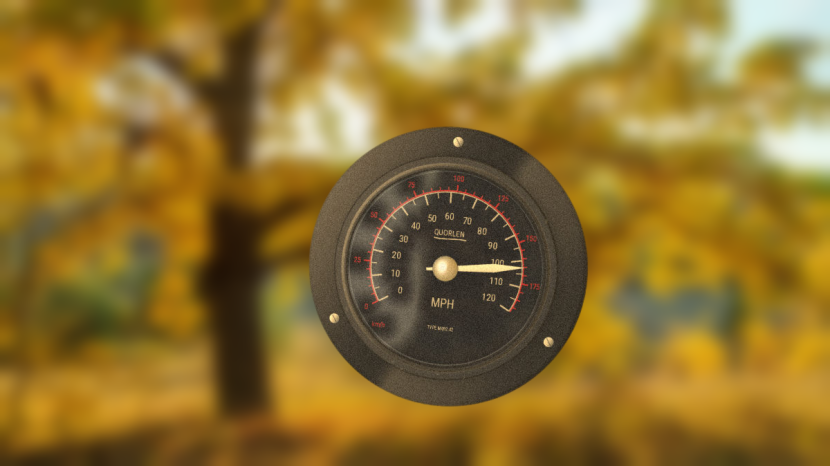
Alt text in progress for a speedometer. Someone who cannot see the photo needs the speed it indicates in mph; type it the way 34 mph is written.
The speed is 102.5 mph
